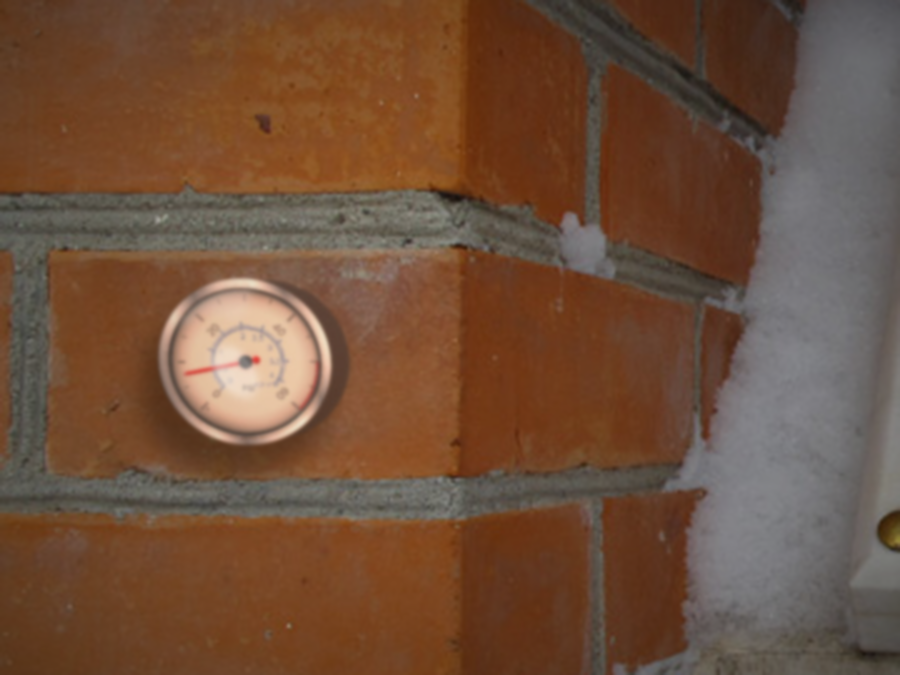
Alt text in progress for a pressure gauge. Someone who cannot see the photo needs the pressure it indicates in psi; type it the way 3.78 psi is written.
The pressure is 7.5 psi
